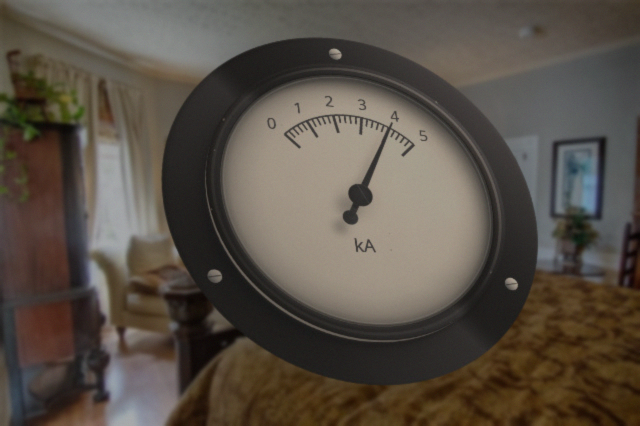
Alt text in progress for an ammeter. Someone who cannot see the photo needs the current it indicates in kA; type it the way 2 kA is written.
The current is 4 kA
